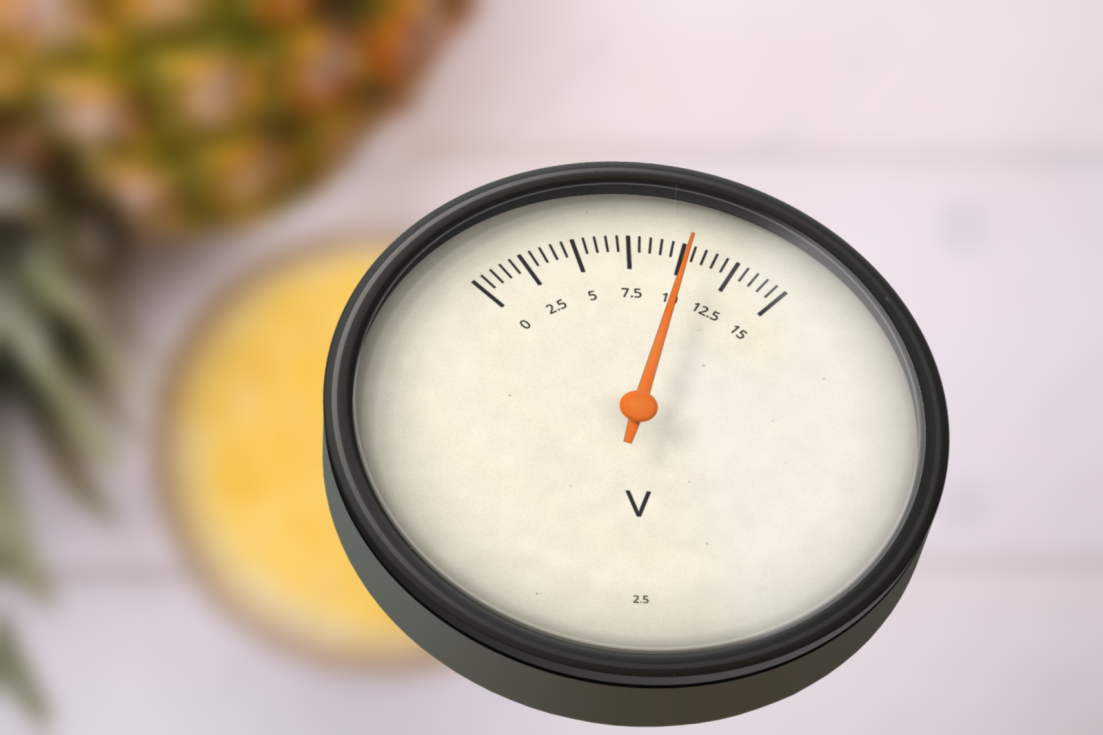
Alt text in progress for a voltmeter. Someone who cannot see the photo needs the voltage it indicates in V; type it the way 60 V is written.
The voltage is 10.25 V
